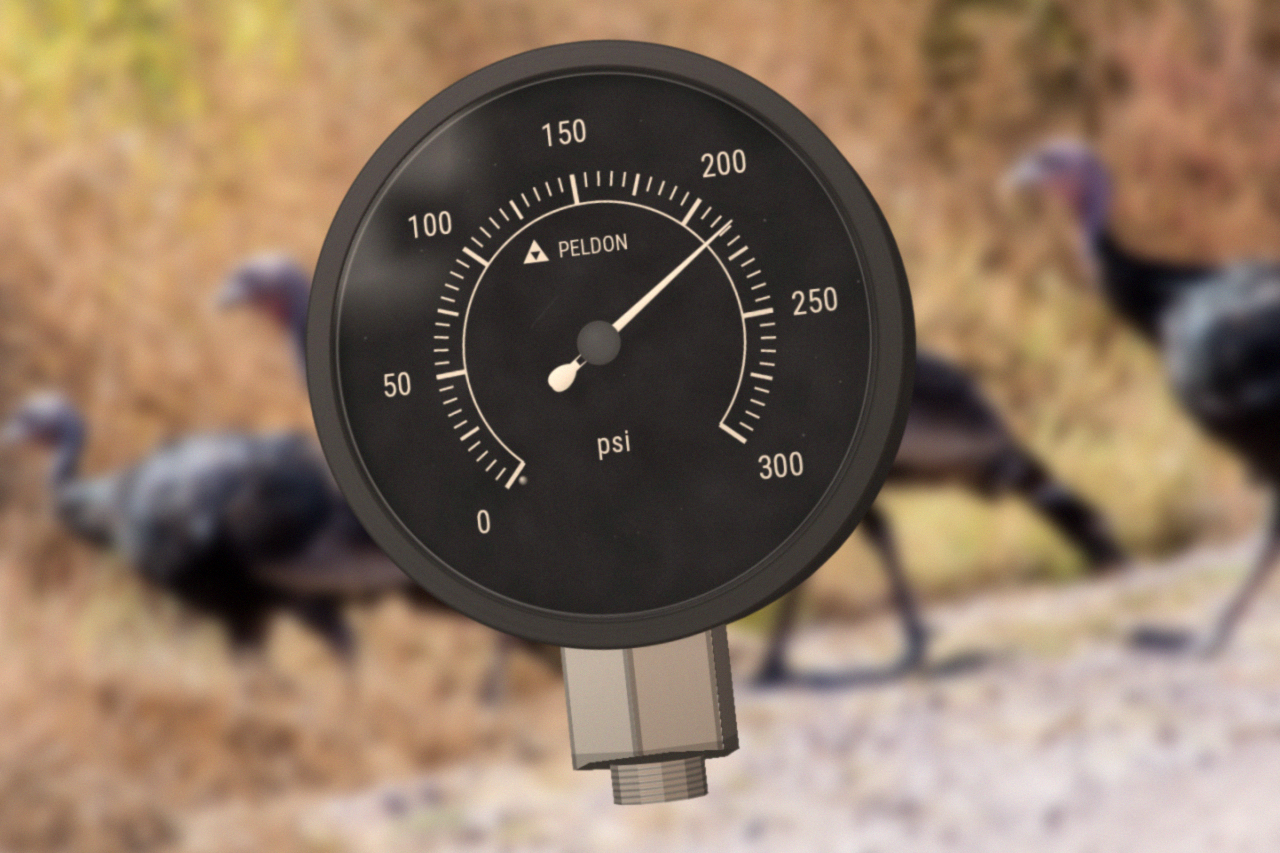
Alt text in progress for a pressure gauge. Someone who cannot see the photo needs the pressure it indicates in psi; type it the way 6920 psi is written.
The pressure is 215 psi
